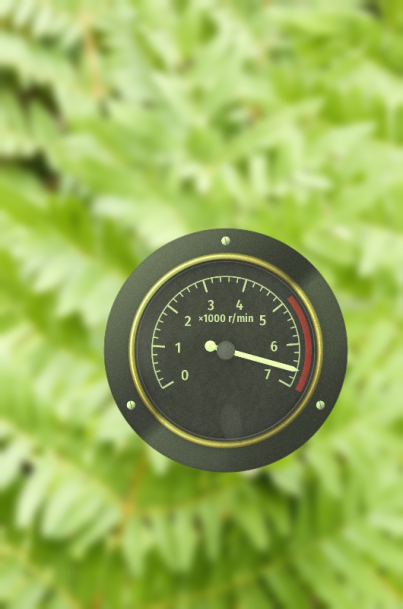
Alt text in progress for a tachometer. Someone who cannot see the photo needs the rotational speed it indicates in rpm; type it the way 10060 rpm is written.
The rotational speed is 6600 rpm
